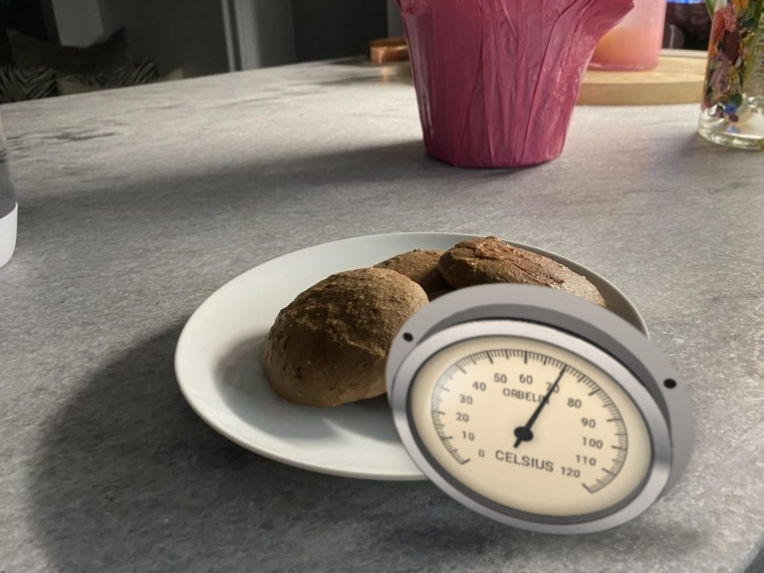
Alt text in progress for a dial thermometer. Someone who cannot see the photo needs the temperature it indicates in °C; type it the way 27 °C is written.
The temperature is 70 °C
